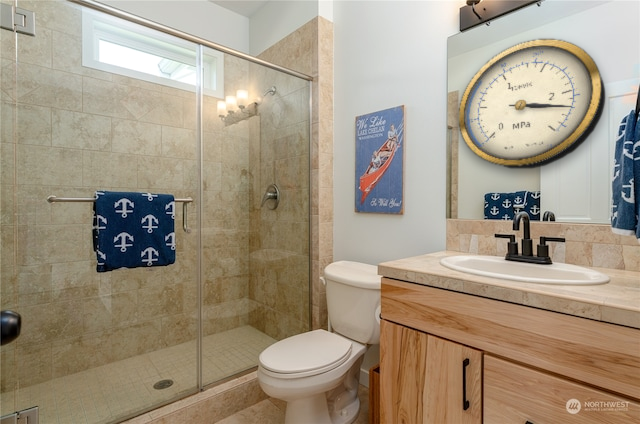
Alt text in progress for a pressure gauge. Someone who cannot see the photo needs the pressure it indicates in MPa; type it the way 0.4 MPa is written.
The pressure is 2.2 MPa
